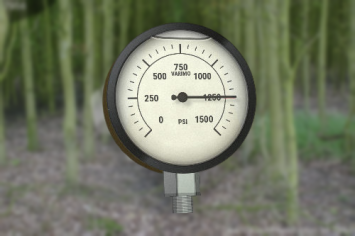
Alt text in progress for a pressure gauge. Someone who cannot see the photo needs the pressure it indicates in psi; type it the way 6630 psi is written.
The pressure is 1250 psi
